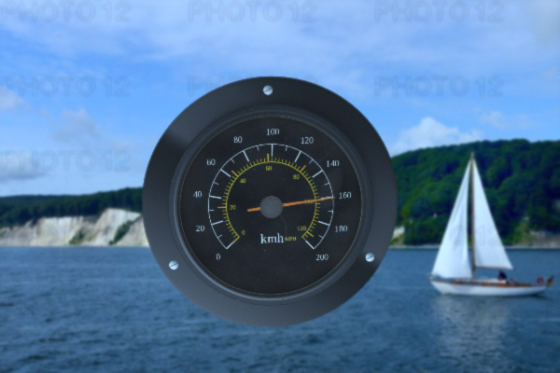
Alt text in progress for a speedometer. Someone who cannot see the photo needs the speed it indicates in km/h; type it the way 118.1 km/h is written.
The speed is 160 km/h
